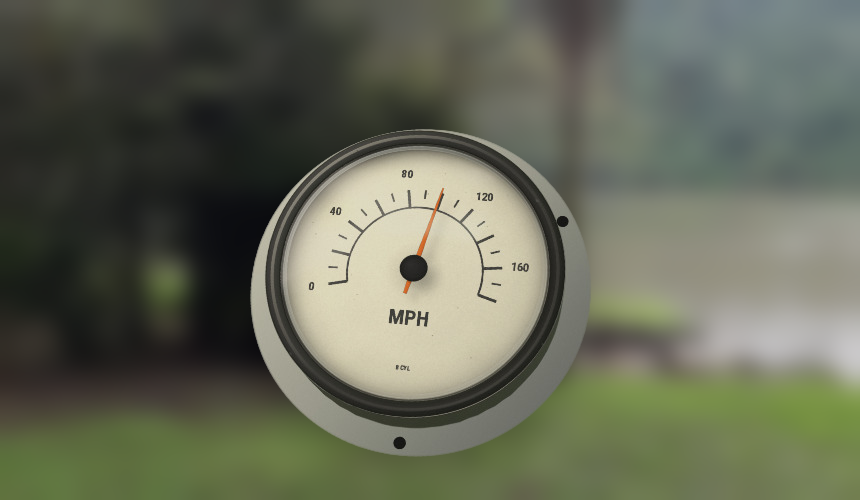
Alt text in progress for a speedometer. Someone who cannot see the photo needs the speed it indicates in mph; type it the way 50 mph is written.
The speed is 100 mph
